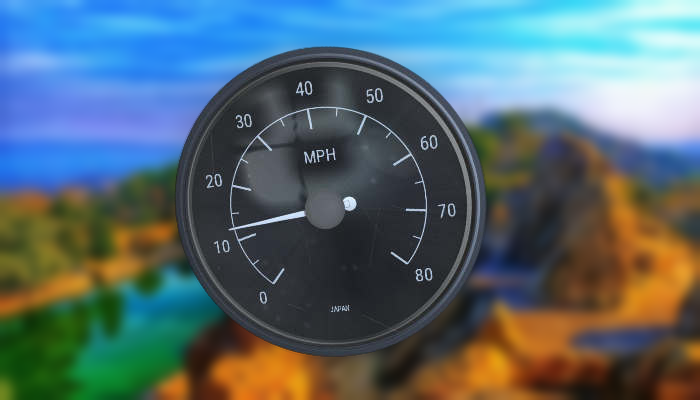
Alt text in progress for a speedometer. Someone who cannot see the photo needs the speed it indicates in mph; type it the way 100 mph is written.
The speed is 12.5 mph
